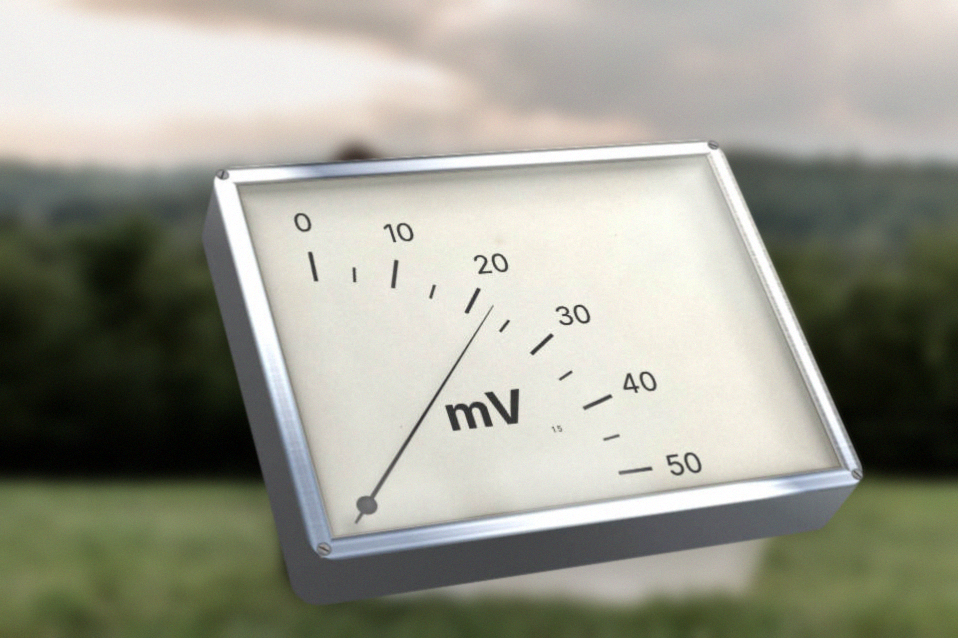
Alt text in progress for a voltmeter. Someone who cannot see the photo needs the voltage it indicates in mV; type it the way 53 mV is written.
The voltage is 22.5 mV
